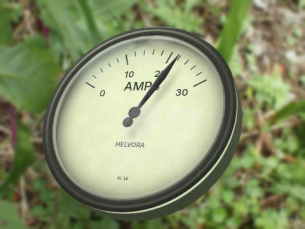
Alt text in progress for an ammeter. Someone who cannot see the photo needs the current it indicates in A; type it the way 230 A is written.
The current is 22 A
